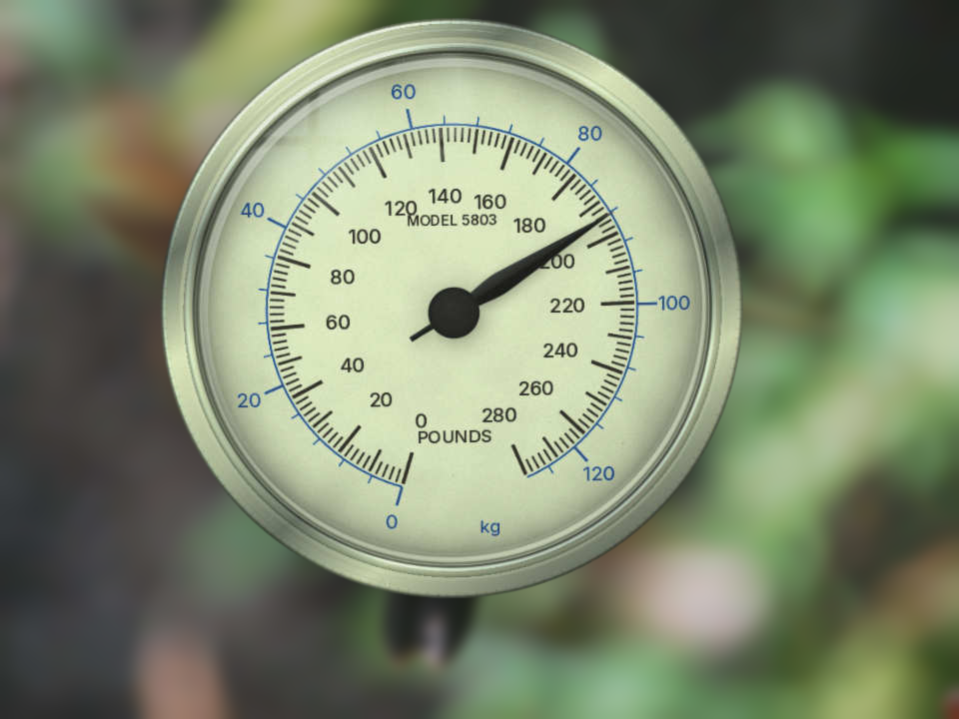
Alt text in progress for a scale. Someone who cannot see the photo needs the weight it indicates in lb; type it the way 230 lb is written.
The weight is 194 lb
